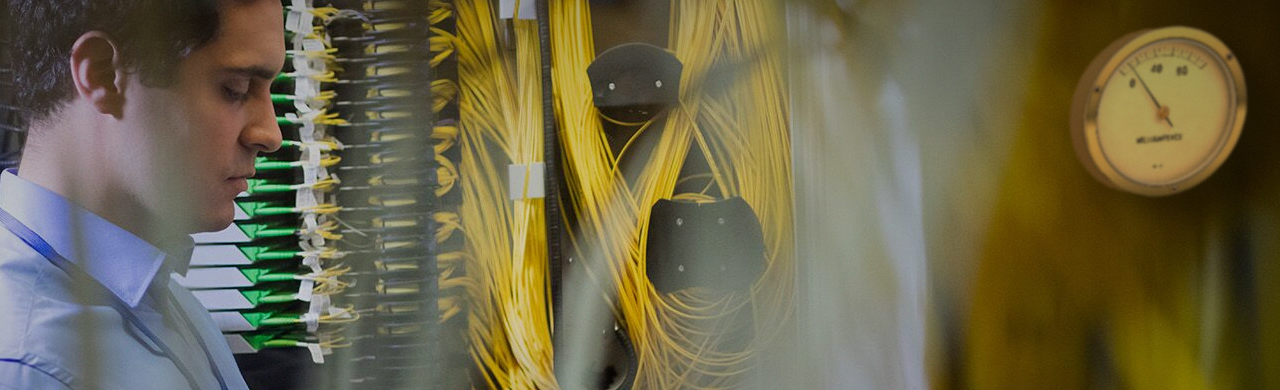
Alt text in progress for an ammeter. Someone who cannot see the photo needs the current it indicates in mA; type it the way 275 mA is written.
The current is 10 mA
